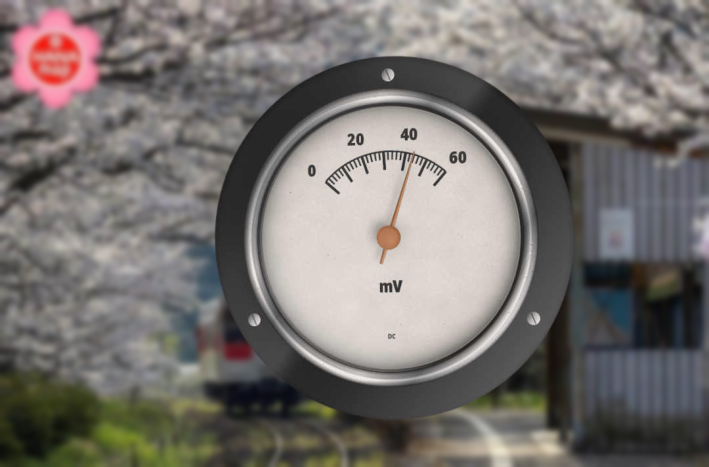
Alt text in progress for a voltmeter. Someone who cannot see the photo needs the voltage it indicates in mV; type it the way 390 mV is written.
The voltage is 44 mV
